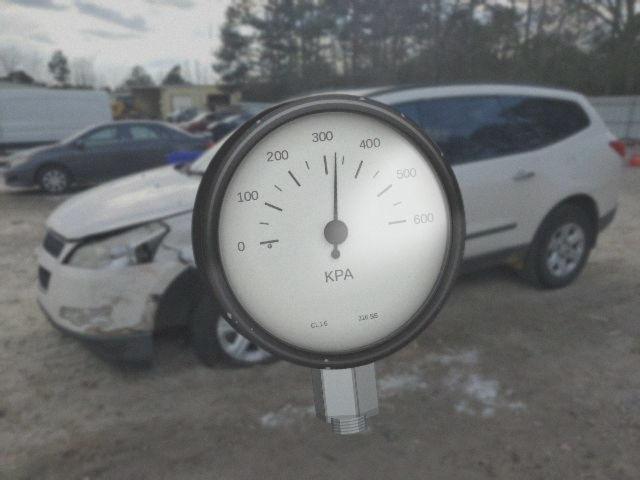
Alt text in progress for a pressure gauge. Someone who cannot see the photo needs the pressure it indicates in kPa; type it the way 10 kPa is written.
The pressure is 325 kPa
